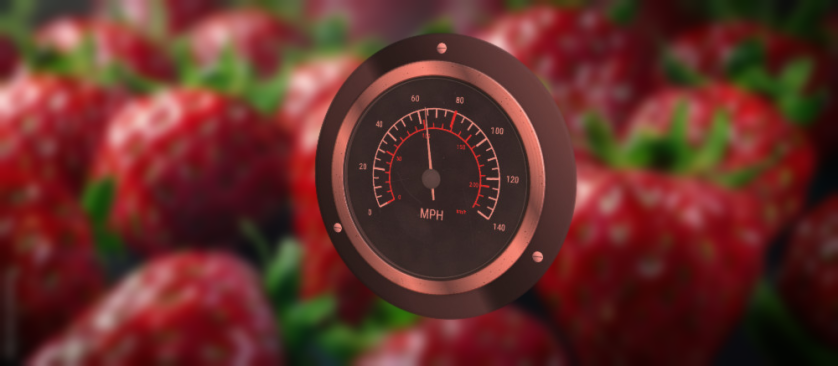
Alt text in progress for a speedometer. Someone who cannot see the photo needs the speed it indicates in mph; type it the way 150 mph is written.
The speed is 65 mph
